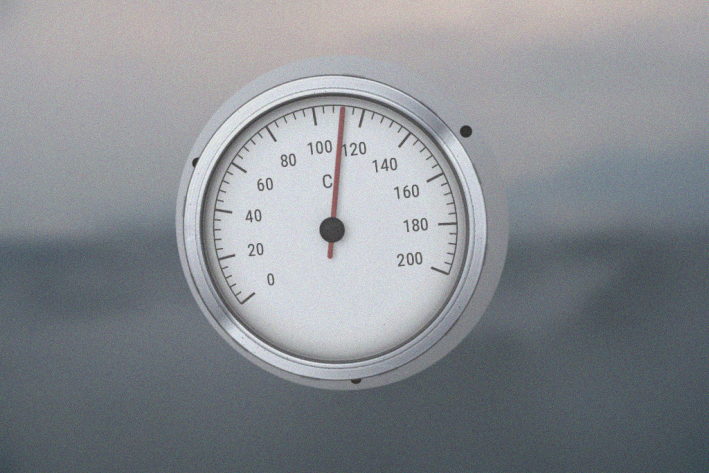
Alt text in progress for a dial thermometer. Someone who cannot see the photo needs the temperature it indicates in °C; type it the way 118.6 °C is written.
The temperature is 112 °C
